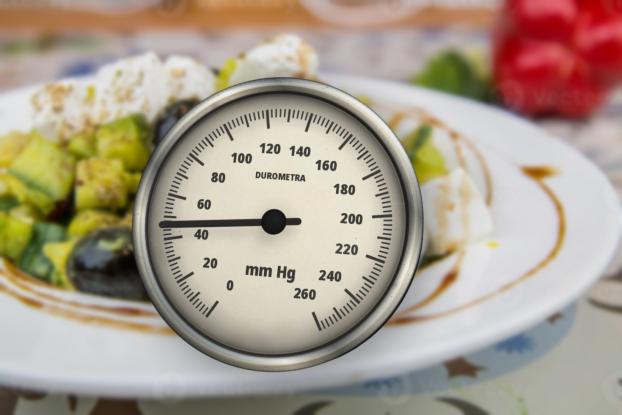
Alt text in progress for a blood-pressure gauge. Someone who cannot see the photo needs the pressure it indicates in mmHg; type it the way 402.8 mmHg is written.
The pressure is 46 mmHg
